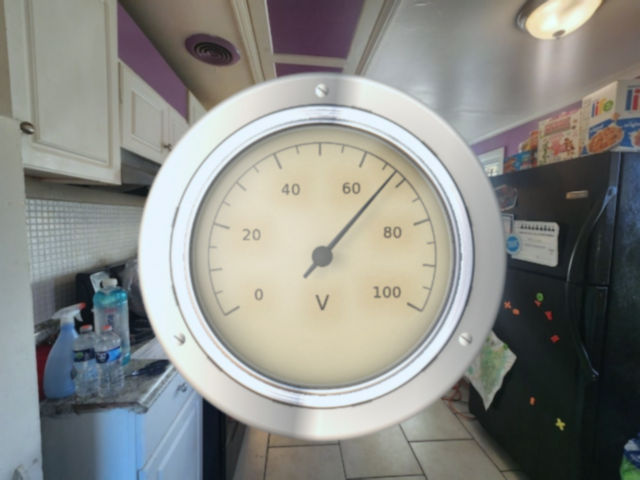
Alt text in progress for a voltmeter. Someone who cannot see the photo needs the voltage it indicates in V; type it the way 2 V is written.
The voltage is 67.5 V
